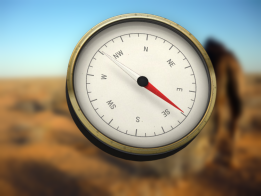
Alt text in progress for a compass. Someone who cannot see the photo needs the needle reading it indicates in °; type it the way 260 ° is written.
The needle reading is 120 °
